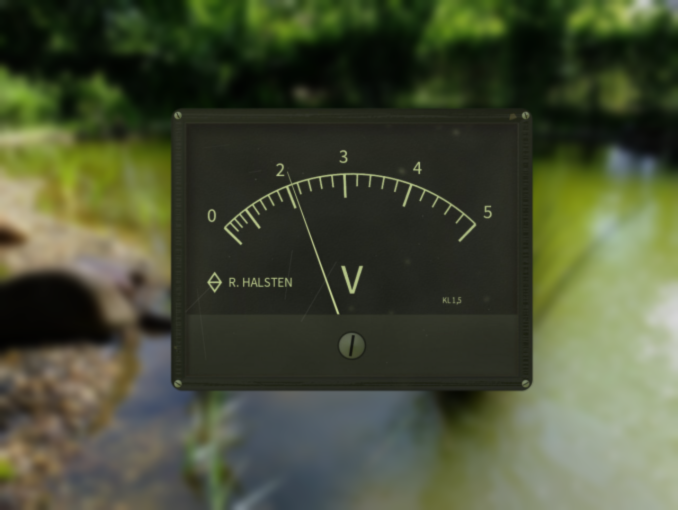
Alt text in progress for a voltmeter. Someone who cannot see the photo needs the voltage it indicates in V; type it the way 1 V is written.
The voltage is 2.1 V
